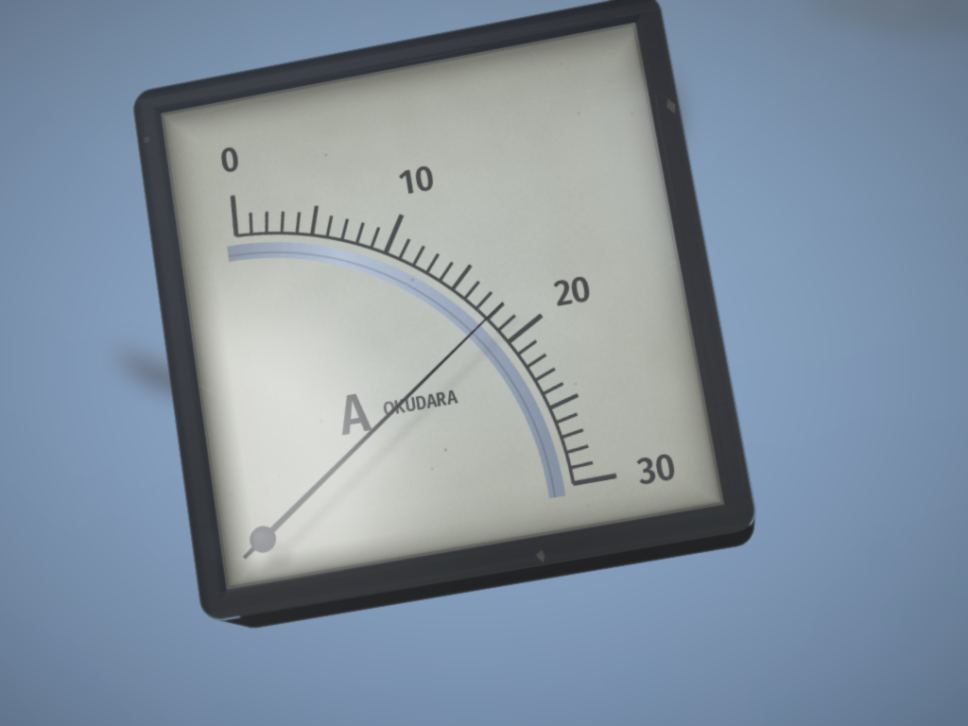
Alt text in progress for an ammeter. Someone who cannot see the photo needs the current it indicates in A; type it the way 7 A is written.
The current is 18 A
